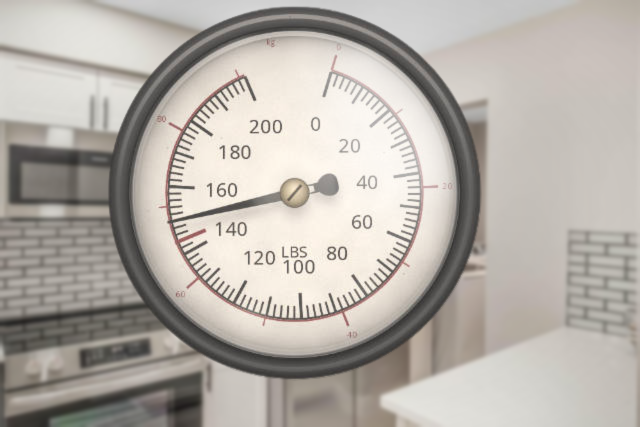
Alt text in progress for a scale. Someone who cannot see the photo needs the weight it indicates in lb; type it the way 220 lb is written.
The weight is 150 lb
